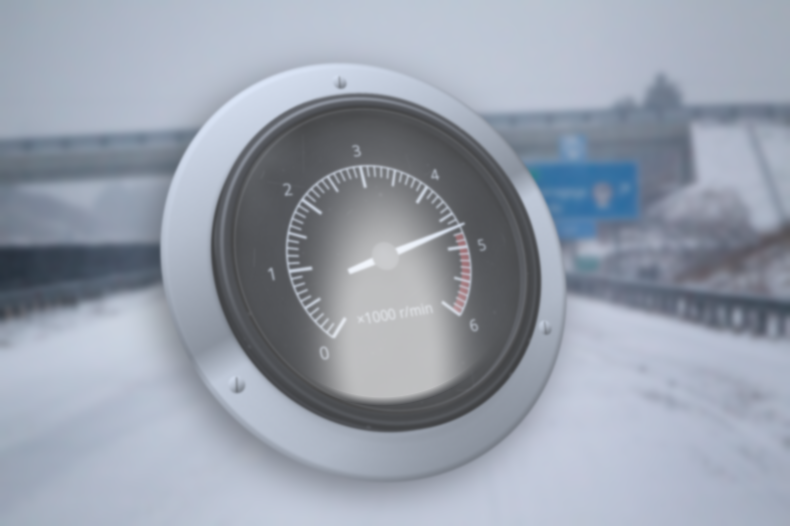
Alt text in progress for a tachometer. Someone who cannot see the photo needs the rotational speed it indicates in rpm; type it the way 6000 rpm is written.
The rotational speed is 4700 rpm
